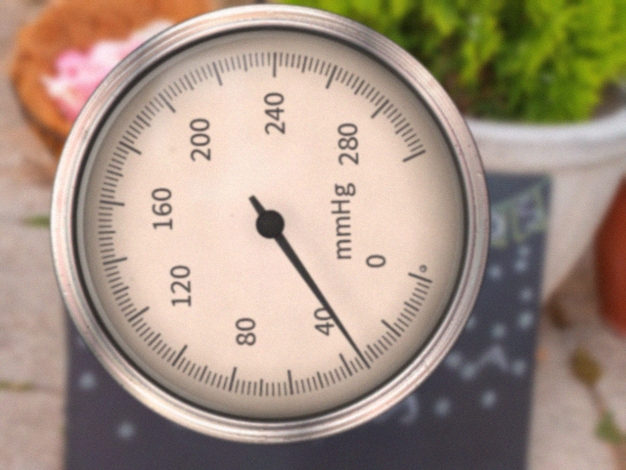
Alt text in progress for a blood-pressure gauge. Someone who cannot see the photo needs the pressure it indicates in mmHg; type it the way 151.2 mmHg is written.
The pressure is 34 mmHg
